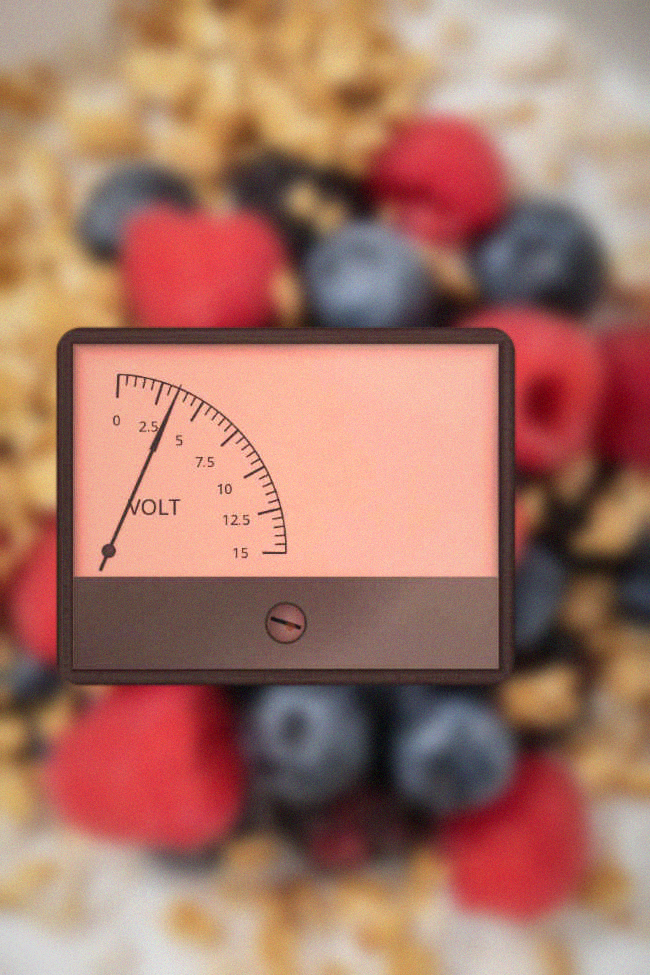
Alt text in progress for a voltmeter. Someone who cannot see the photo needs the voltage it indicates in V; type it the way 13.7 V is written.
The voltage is 3.5 V
